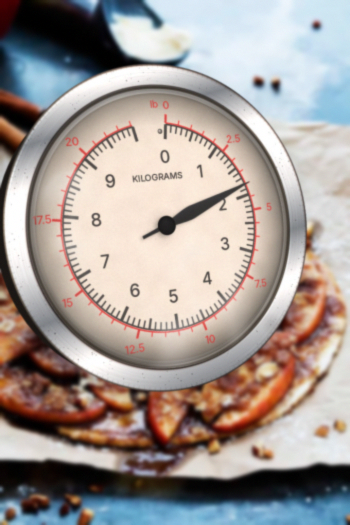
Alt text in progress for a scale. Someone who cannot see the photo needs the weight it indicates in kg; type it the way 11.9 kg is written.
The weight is 1.8 kg
